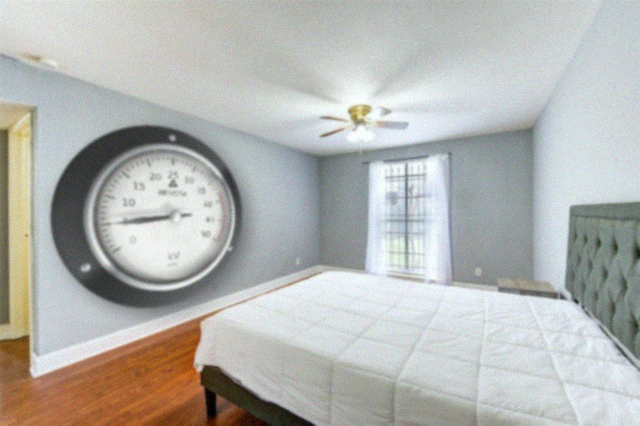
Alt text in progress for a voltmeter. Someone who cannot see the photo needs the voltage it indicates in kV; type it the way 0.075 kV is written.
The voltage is 5 kV
